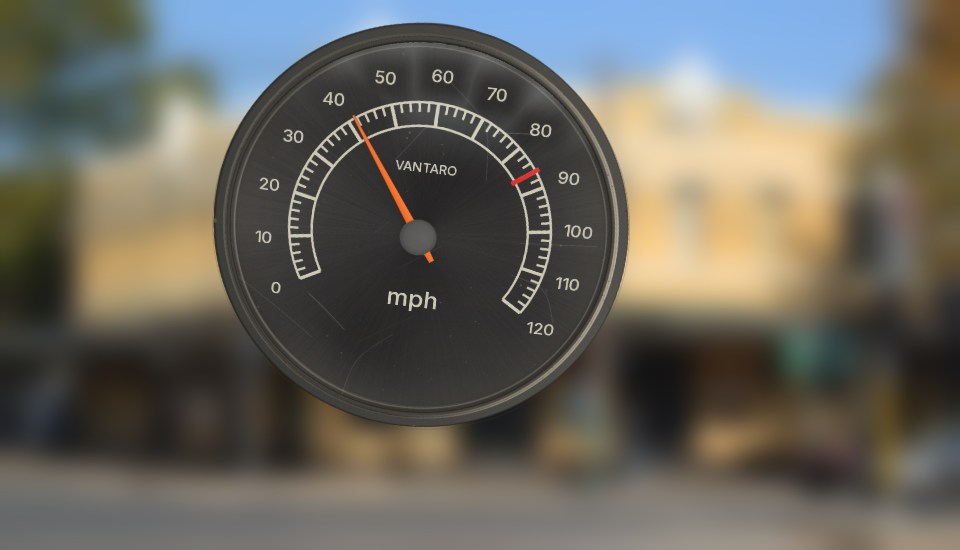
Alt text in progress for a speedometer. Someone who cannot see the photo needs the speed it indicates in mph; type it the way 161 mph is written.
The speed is 42 mph
